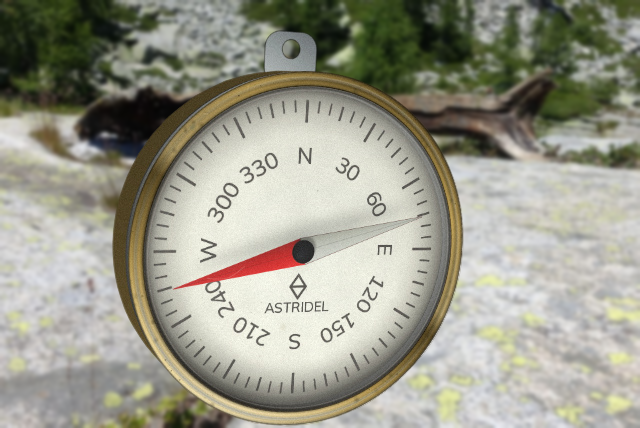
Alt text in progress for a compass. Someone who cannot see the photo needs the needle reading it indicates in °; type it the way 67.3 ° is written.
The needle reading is 255 °
